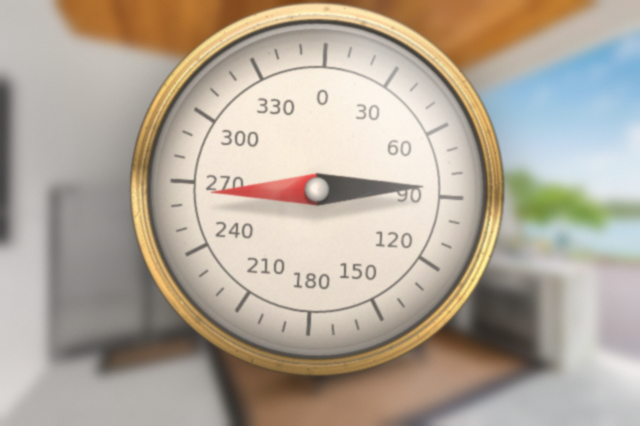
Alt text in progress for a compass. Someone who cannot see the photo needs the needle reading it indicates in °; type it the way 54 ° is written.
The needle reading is 265 °
